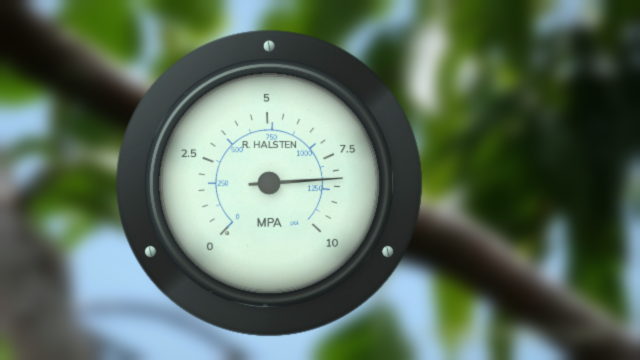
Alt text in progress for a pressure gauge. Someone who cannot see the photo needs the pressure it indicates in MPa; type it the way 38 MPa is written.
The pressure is 8.25 MPa
